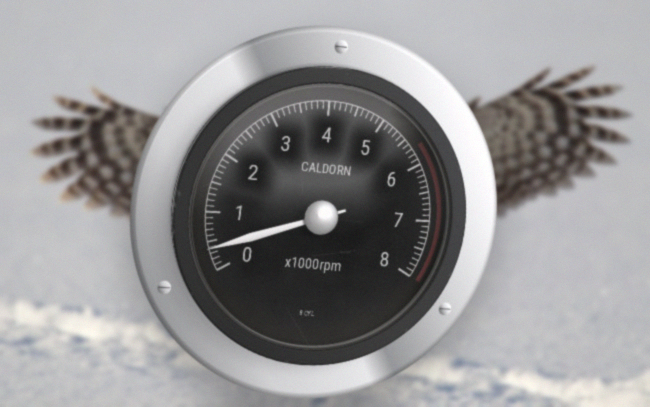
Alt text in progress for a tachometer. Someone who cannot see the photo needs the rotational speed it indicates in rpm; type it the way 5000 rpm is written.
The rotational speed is 400 rpm
